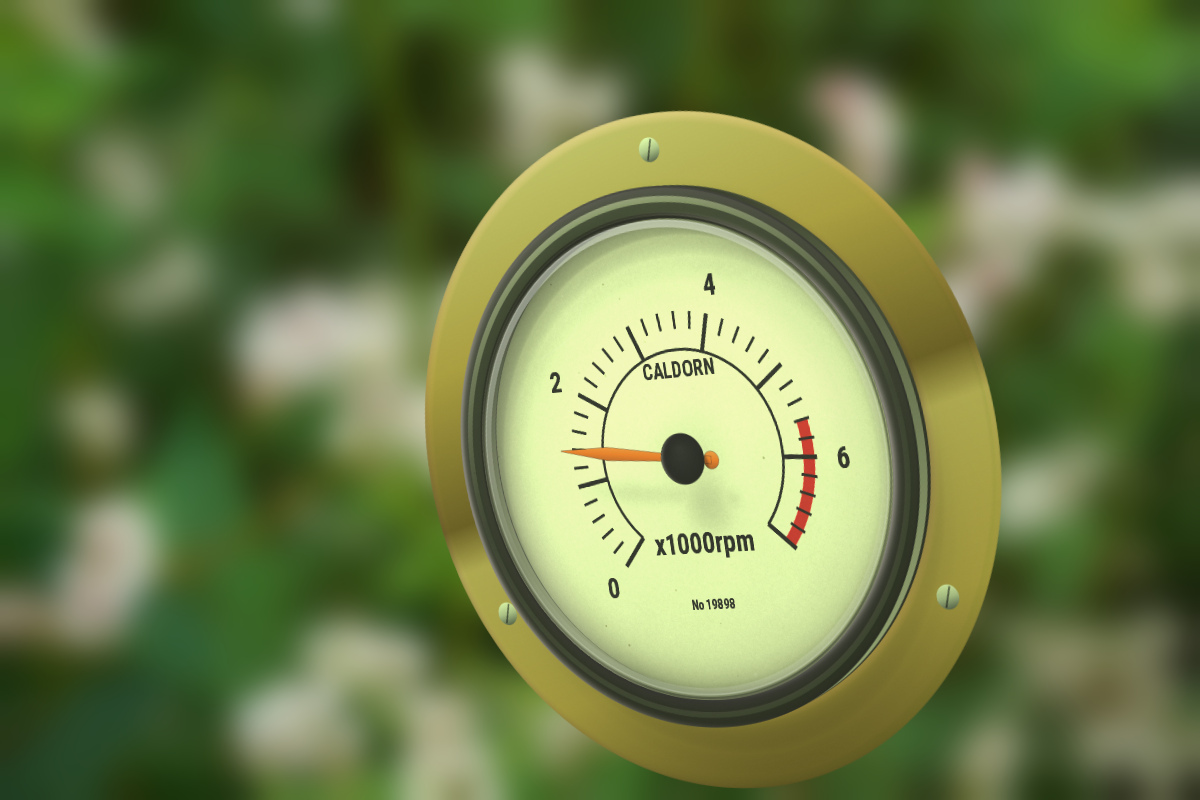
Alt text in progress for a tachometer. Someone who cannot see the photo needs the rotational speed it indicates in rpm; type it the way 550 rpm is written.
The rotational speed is 1400 rpm
